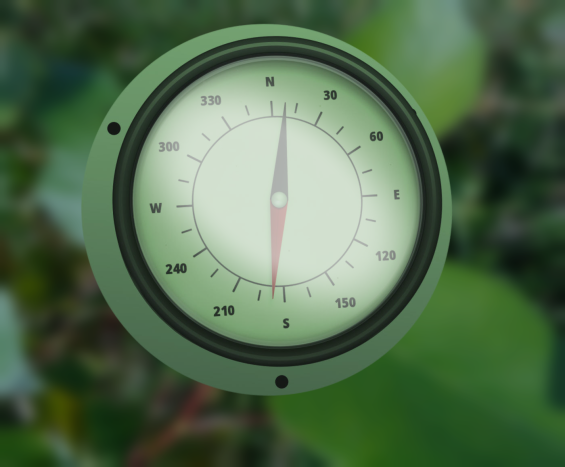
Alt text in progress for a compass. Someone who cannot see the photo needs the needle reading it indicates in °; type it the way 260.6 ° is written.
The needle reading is 187.5 °
